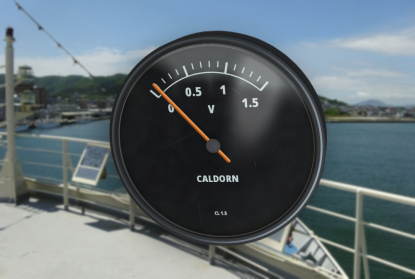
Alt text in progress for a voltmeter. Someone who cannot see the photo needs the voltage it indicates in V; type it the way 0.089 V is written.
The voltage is 0.1 V
